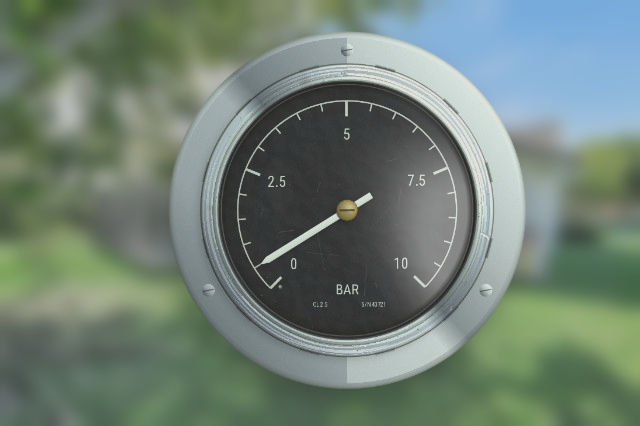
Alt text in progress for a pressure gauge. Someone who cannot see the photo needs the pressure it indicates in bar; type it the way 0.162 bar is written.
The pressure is 0.5 bar
